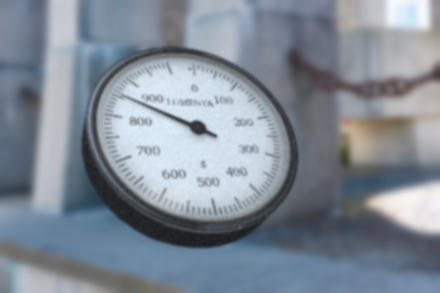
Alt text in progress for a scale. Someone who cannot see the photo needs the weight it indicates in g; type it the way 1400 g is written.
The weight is 850 g
